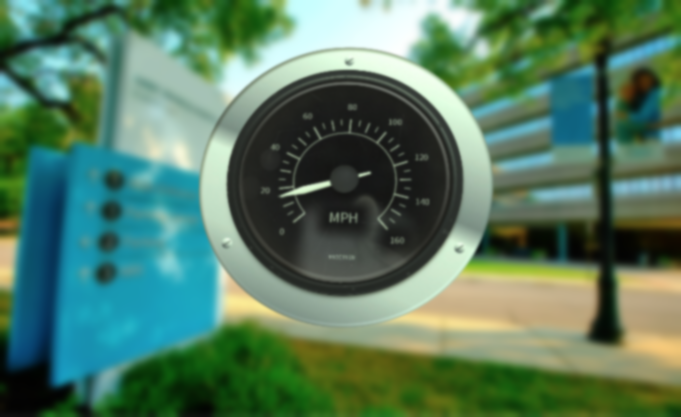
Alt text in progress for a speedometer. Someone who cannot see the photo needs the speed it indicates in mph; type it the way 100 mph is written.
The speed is 15 mph
